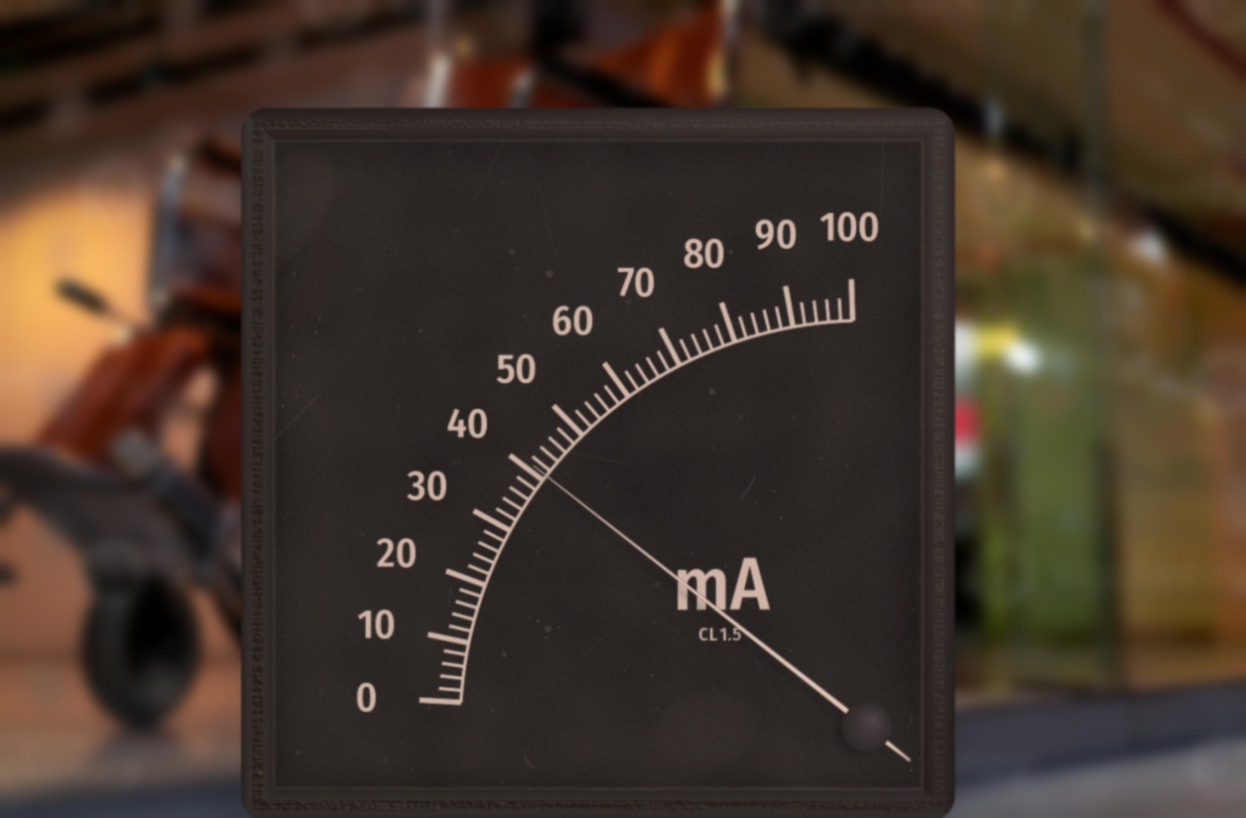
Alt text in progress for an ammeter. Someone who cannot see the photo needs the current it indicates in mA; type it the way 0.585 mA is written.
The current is 41 mA
